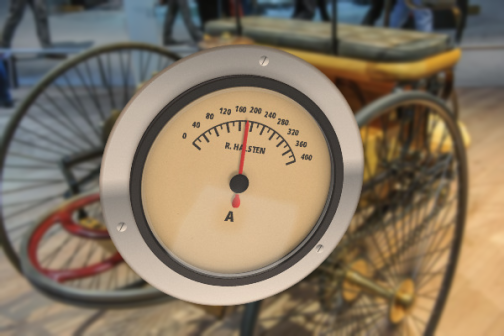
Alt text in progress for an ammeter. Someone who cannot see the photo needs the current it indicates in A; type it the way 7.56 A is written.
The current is 180 A
